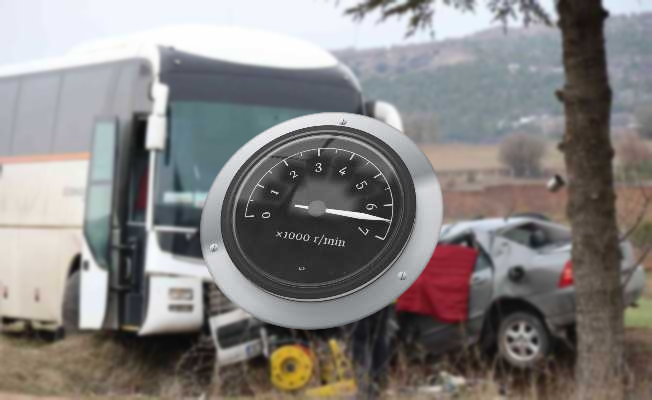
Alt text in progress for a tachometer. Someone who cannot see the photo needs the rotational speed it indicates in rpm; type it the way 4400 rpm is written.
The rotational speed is 6500 rpm
